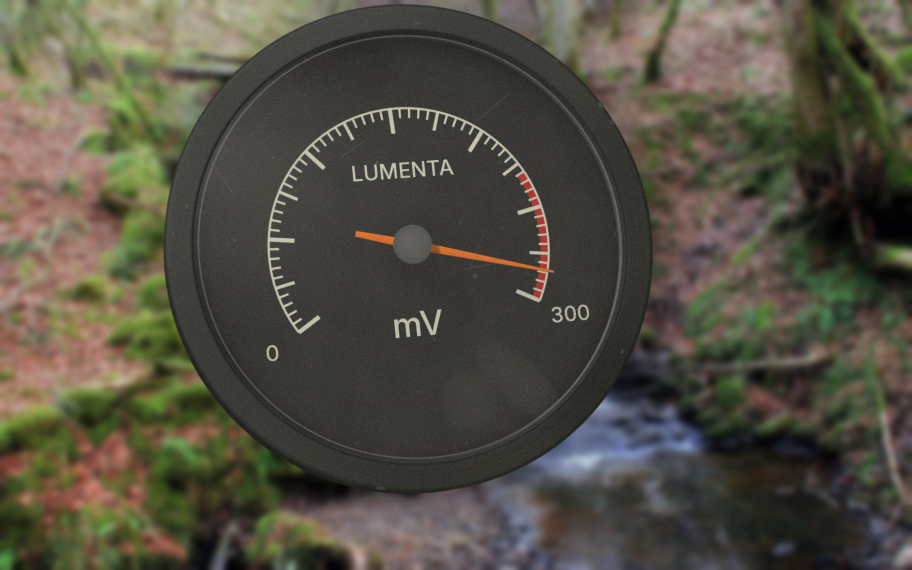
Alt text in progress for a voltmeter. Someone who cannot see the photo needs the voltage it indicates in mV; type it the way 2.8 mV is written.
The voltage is 285 mV
